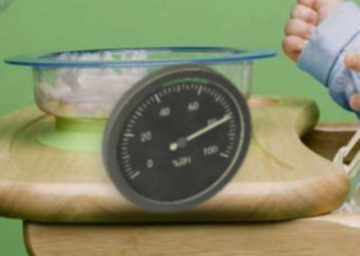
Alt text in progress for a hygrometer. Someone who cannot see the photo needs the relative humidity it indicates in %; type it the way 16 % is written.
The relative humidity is 80 %
